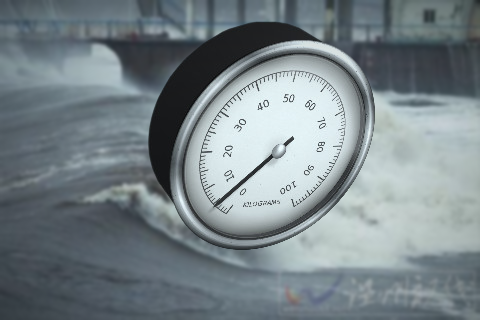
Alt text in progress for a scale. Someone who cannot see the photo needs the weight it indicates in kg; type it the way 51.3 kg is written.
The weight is 5 kg
